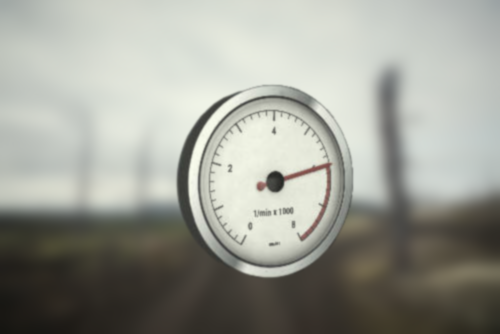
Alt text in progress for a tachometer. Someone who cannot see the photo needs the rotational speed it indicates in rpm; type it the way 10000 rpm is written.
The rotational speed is 6000 rpm
